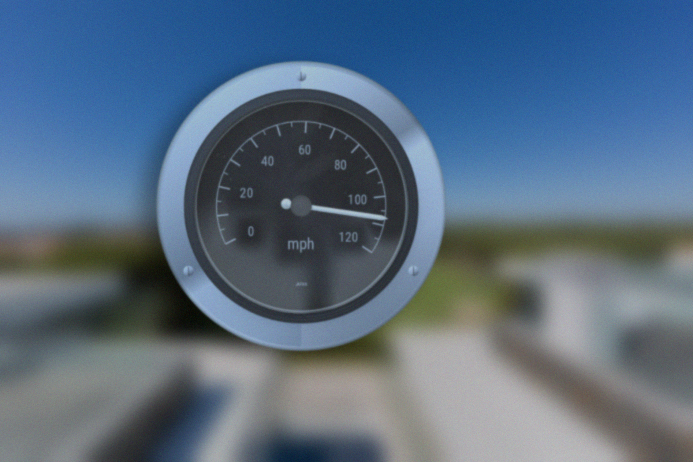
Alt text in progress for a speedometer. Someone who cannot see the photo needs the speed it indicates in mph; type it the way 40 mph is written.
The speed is 107.5 mph
